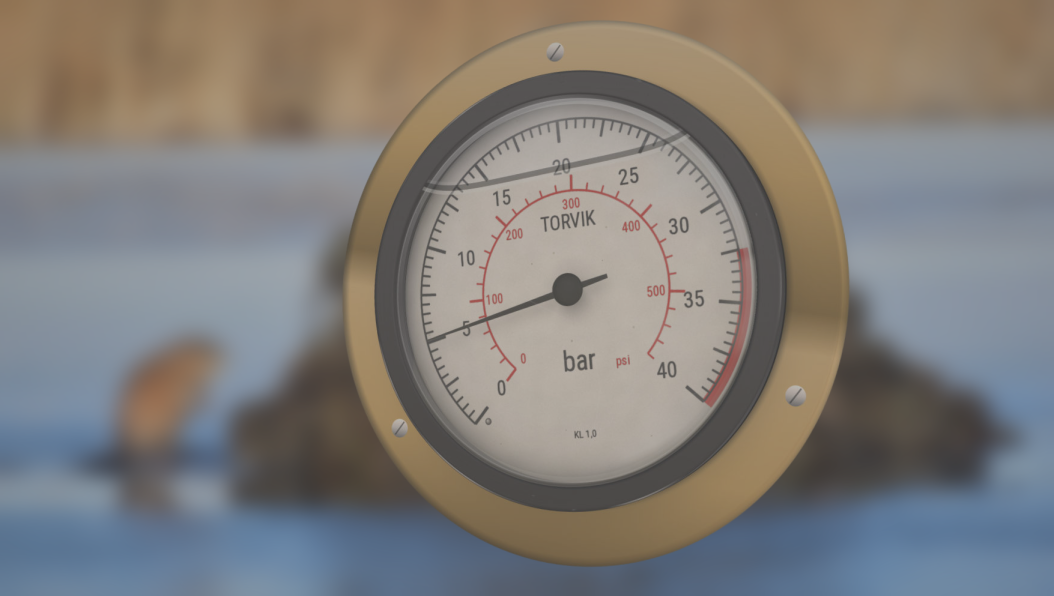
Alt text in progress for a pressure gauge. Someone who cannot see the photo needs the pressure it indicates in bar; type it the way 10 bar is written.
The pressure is 5 bar
